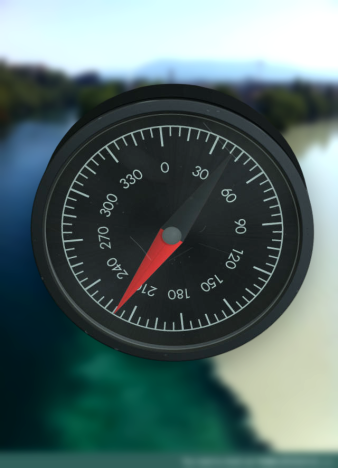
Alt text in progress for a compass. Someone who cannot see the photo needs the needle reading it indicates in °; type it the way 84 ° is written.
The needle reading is 220 °
